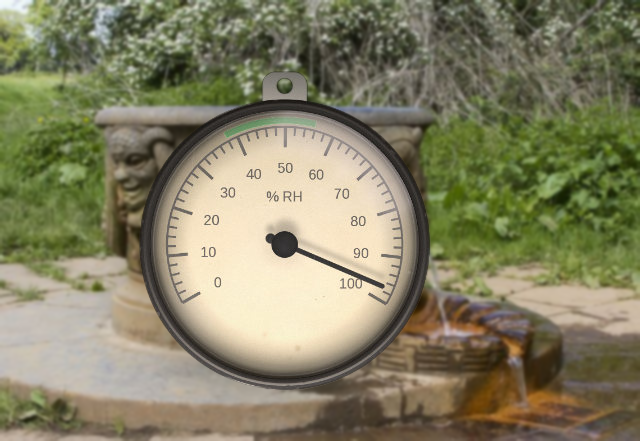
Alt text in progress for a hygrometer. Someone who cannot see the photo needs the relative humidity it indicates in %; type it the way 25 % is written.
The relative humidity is 97 %
